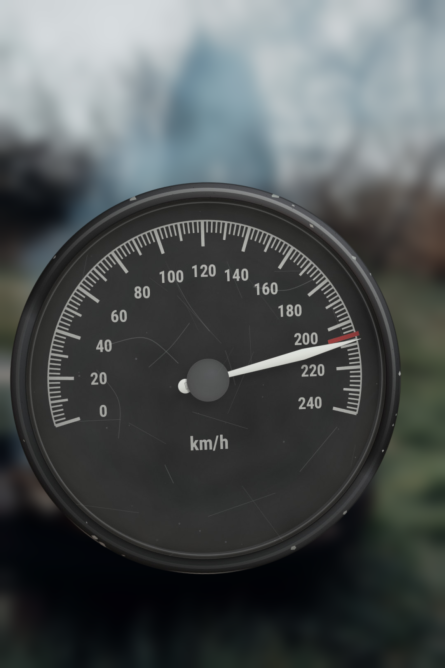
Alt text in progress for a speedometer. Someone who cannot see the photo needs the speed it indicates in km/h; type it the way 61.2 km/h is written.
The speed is 208 km/h
